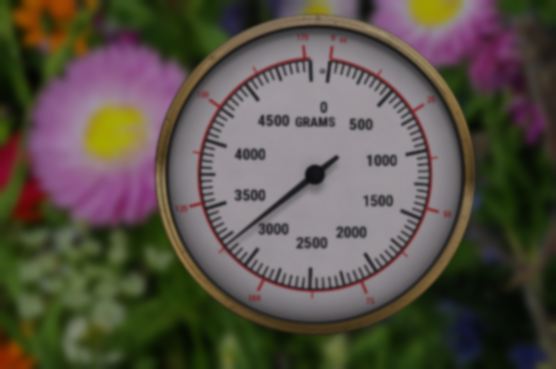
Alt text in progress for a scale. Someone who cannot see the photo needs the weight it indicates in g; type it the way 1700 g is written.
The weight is 3200 g
